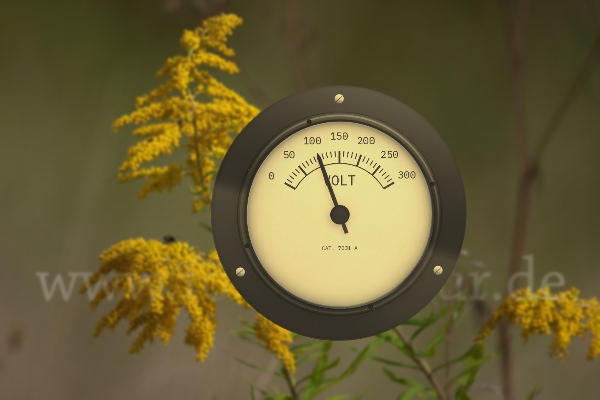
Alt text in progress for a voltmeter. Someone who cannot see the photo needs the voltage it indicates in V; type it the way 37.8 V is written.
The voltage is 100 V
